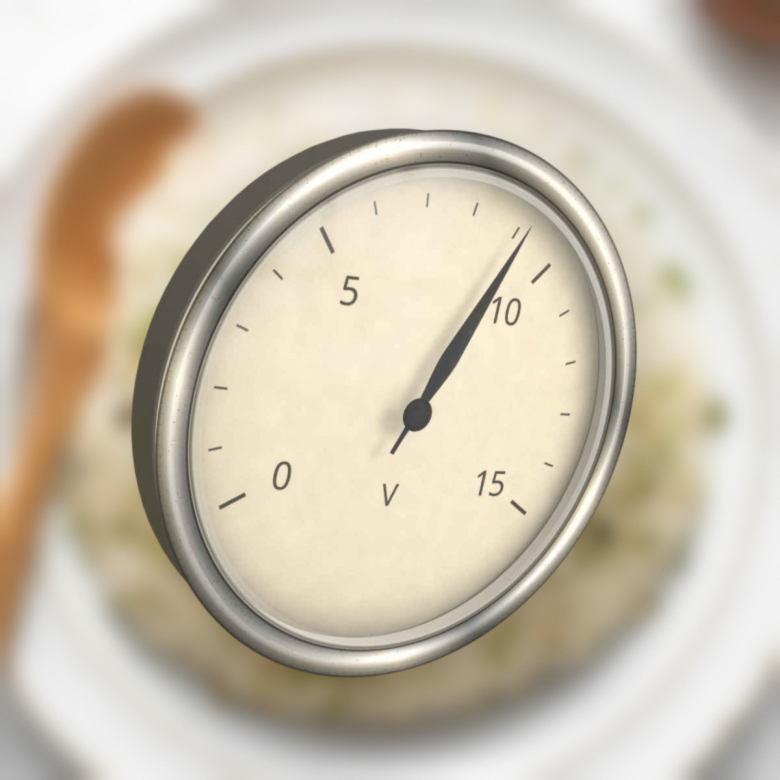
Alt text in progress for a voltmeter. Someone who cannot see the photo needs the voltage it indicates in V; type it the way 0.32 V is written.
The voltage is 9 V
